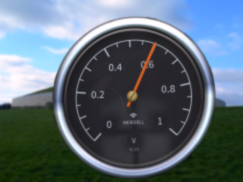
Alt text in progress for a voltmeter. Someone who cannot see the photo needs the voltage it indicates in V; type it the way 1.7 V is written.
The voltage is 0.6 V
